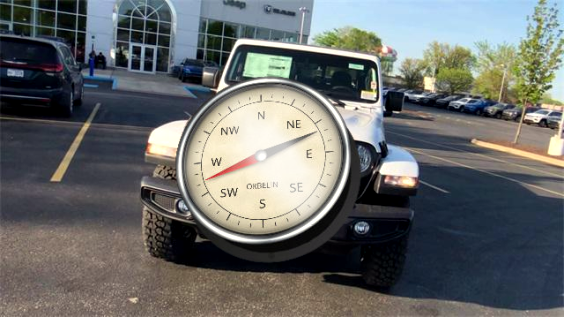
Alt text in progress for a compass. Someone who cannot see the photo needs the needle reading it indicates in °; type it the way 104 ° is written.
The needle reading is 250 °
